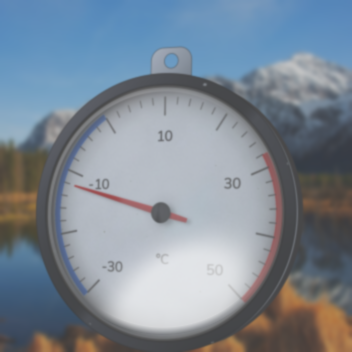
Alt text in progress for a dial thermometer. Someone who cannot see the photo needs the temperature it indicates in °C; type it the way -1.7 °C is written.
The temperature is -12 °C
